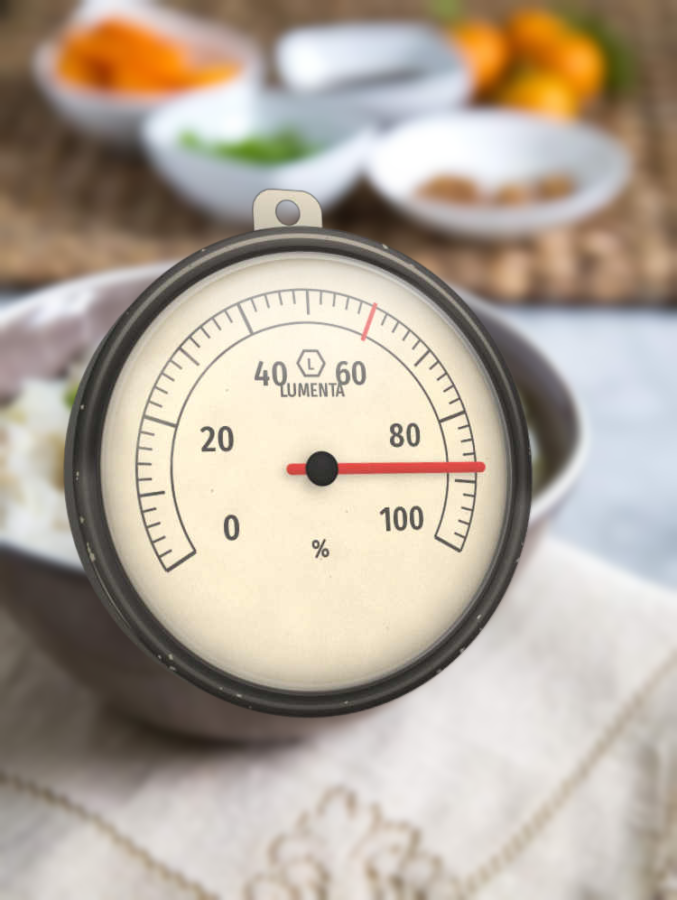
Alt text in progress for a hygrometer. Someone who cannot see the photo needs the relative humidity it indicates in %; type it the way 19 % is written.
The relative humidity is 88 %
